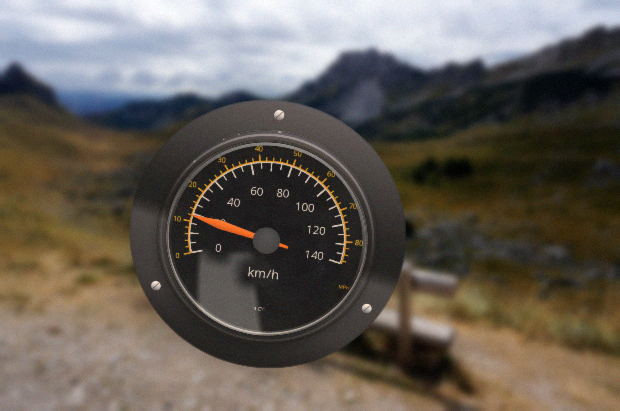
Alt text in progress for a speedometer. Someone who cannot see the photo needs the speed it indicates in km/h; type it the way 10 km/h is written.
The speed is 20 km/h
